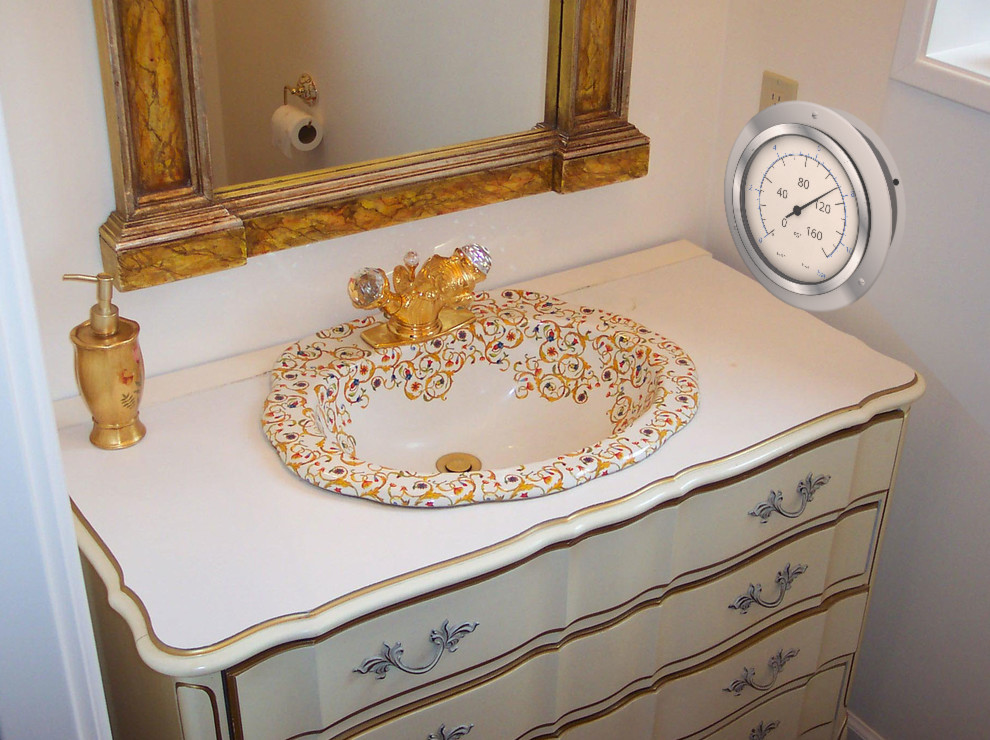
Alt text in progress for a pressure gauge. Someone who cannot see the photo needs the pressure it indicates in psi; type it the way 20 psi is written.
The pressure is 110 psi
